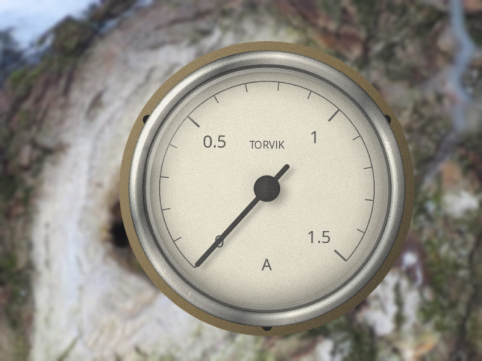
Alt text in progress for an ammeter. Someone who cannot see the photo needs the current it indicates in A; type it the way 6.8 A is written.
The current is 0 A
